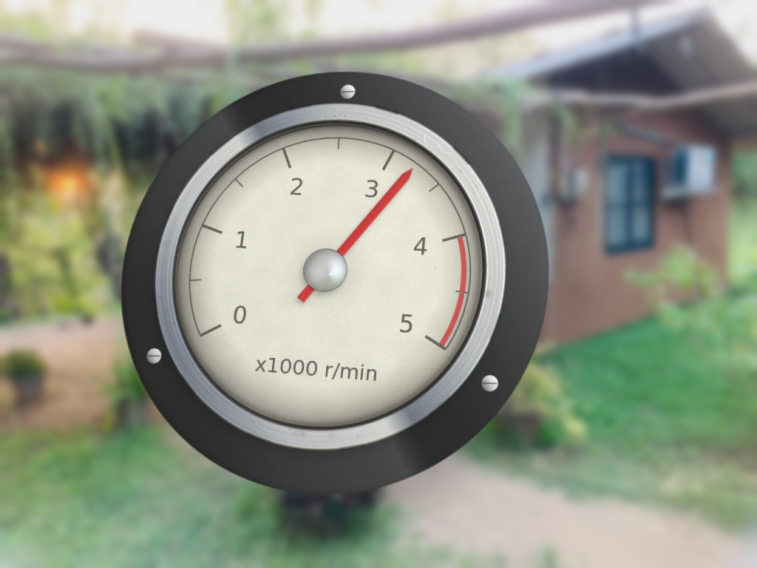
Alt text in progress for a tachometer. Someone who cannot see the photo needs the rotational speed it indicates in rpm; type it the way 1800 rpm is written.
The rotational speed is 3250 rpm
